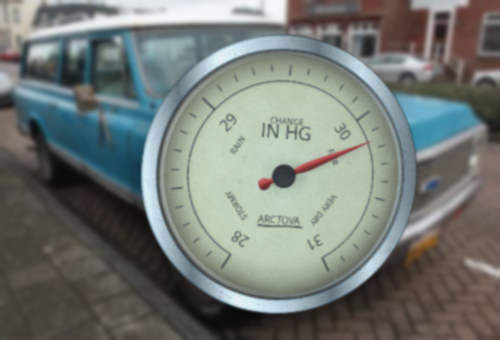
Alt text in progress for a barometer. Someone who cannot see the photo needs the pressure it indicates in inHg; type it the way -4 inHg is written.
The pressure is 30.15 inHg
